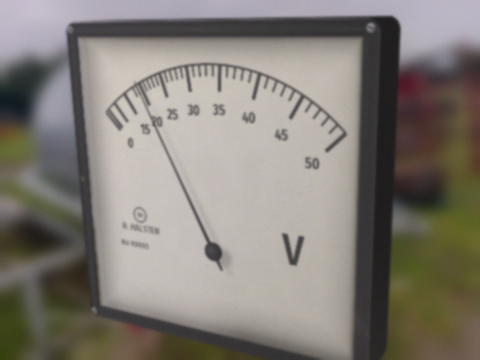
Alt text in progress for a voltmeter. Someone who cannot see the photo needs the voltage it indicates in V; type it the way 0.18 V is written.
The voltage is 20 V
